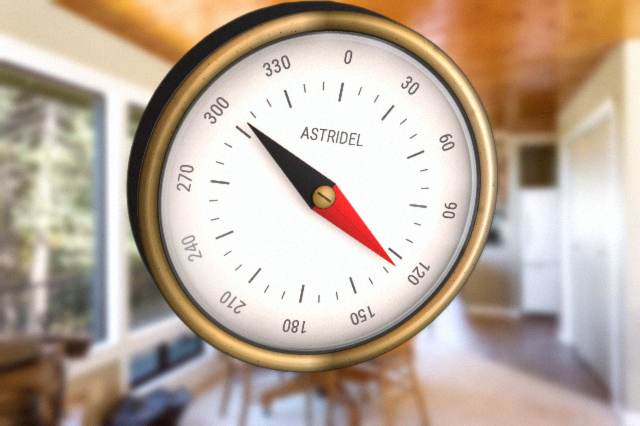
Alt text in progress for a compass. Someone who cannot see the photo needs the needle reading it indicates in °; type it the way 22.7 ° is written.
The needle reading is 125 °
